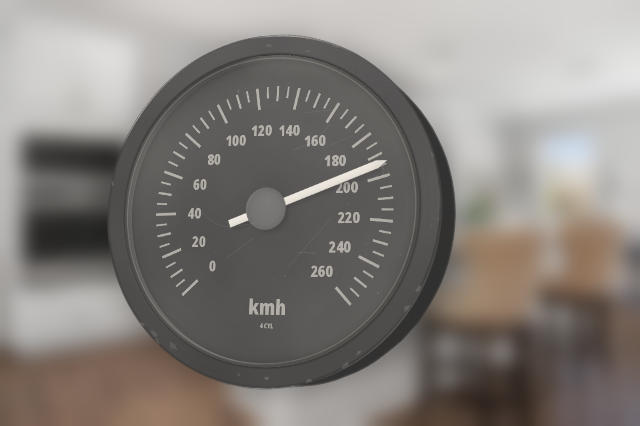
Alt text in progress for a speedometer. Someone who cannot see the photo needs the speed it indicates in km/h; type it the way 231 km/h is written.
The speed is 195 km/h
